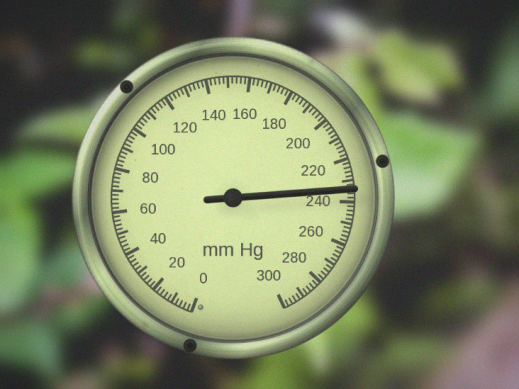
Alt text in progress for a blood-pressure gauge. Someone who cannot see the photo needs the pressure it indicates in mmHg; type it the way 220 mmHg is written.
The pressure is 234 mmHg
